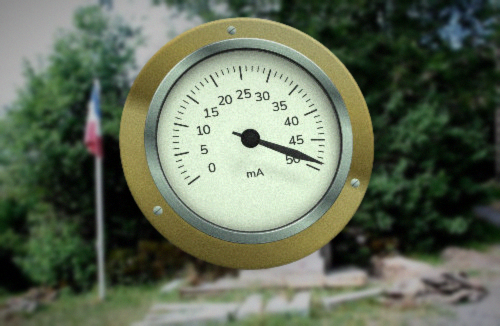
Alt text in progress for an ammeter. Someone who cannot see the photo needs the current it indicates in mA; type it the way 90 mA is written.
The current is 49 mA
